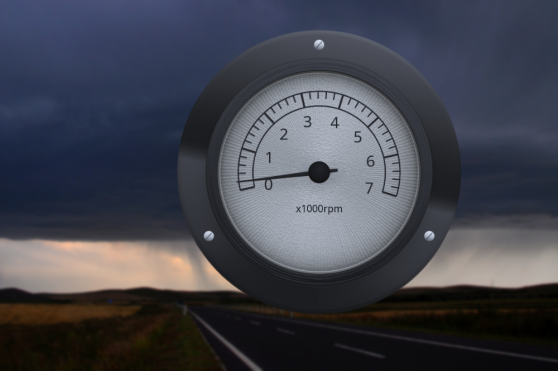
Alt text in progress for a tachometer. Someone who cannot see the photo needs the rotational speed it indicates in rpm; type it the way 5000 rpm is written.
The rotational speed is 200 rpm
